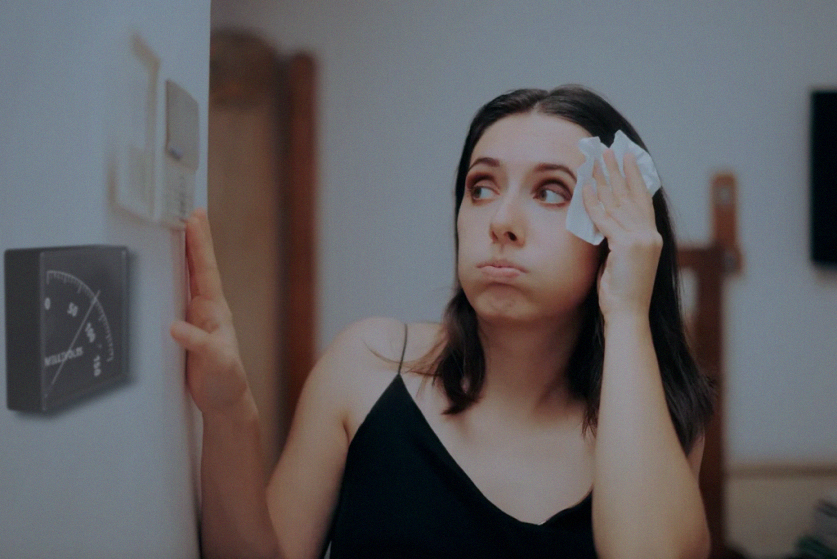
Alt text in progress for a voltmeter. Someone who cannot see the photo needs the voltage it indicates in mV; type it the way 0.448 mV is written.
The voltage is 75 mV
